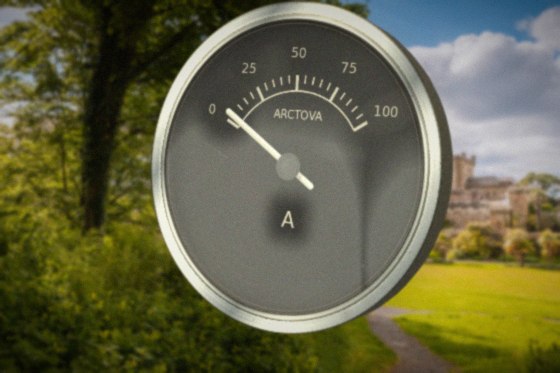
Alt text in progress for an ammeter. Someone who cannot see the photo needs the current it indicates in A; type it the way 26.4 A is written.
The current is 5 A
